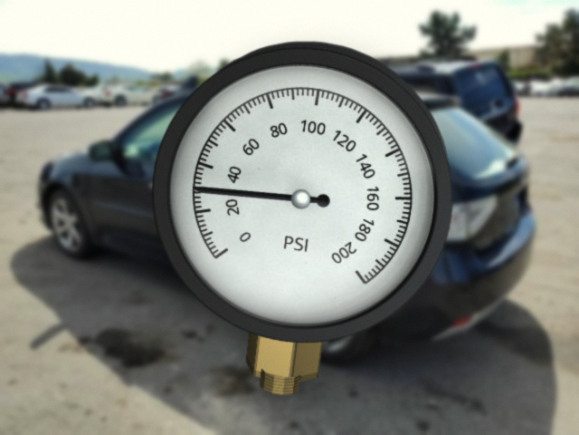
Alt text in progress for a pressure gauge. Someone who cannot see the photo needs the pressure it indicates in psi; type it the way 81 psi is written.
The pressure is 30 psi
